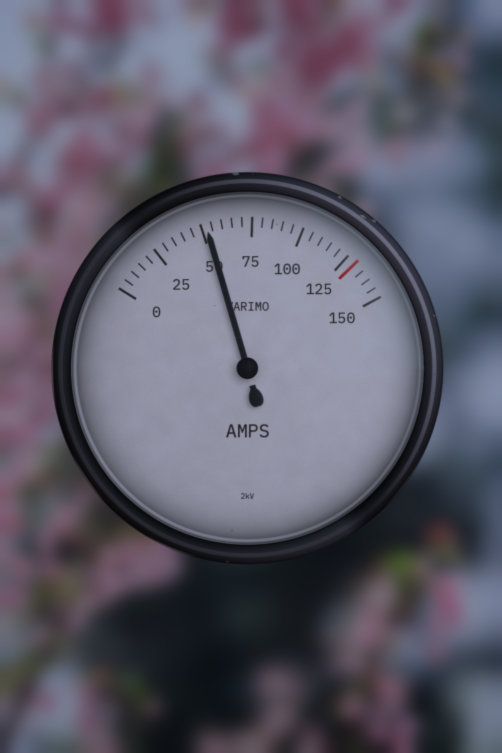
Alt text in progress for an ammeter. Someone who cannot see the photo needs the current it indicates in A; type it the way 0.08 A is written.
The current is 52.5 A
